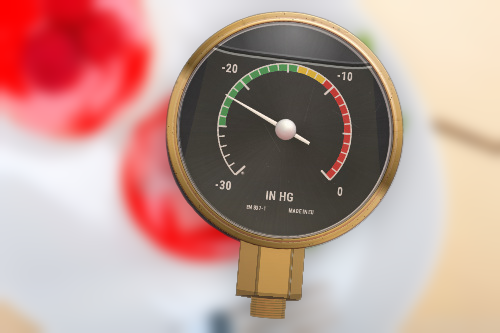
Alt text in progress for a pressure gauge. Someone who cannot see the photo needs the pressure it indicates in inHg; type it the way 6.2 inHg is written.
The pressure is -22 inHg
